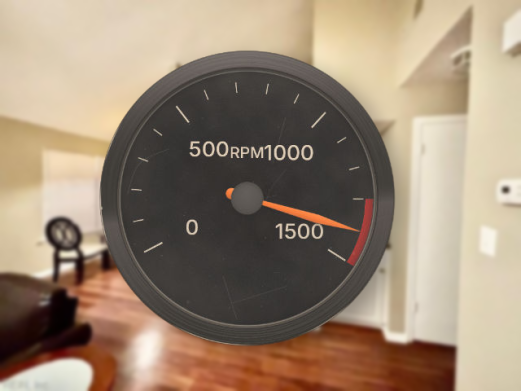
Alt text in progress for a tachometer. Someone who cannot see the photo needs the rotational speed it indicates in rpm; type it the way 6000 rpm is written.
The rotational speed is 1400 rpm
